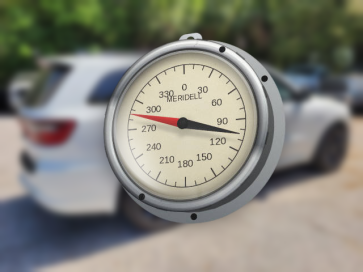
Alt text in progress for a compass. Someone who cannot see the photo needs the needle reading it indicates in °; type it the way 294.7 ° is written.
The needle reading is 285 °
